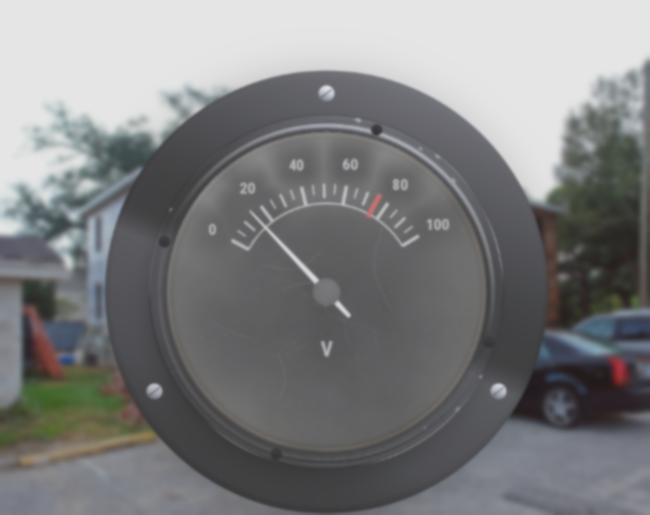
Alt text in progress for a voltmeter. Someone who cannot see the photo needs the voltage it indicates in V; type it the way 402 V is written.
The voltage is 15 V
